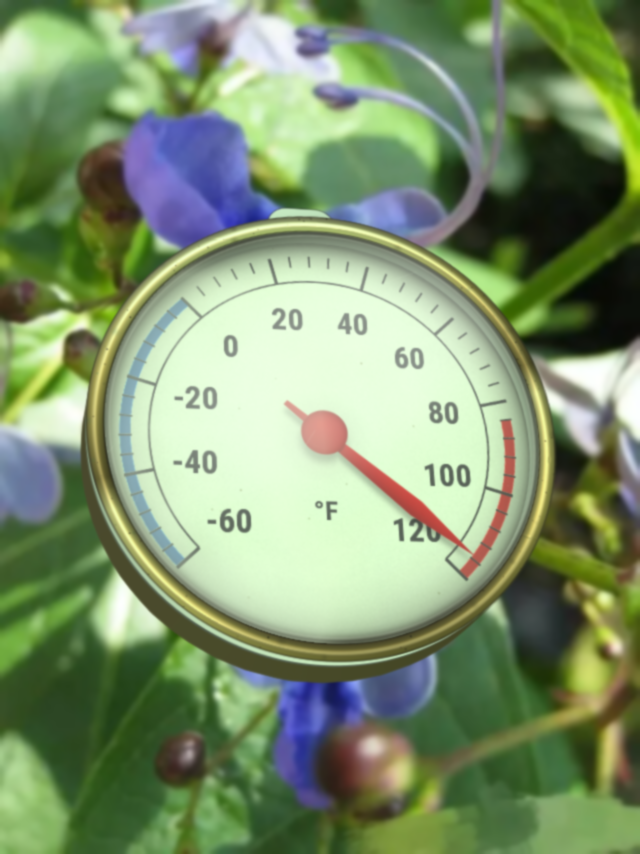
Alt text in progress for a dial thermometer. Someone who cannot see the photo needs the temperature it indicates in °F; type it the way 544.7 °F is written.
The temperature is 116 °F
